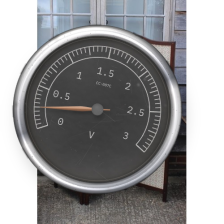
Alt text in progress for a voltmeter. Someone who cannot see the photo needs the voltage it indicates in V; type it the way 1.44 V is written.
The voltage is 0.25 V
